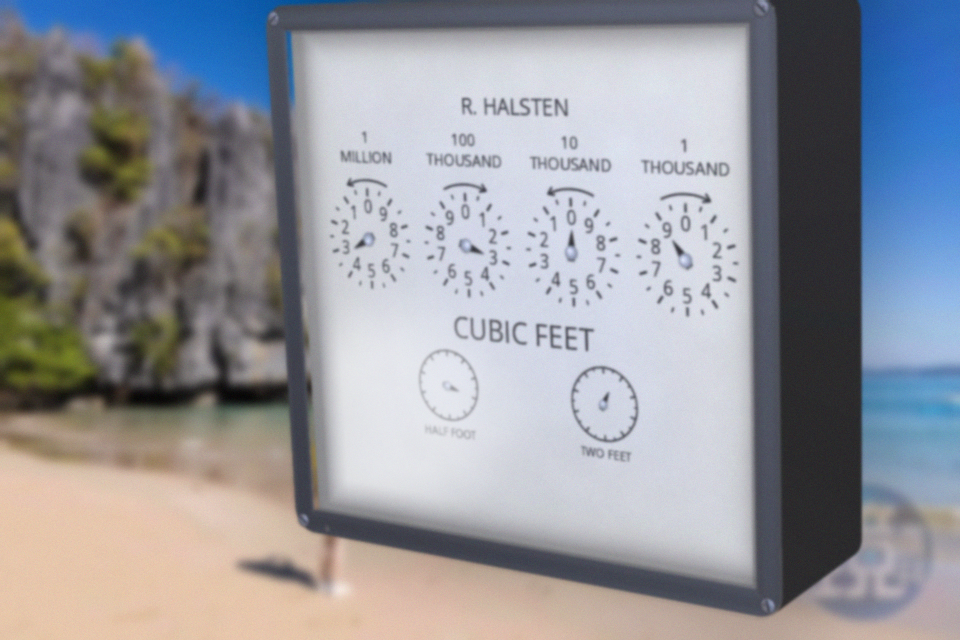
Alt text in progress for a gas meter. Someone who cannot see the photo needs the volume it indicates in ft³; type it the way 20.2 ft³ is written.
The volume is 329900 ft³
